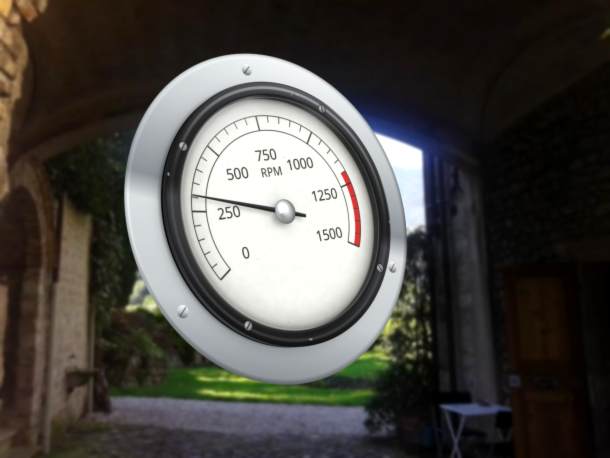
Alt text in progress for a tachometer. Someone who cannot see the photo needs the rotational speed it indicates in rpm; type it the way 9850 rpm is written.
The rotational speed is 300 rpm
